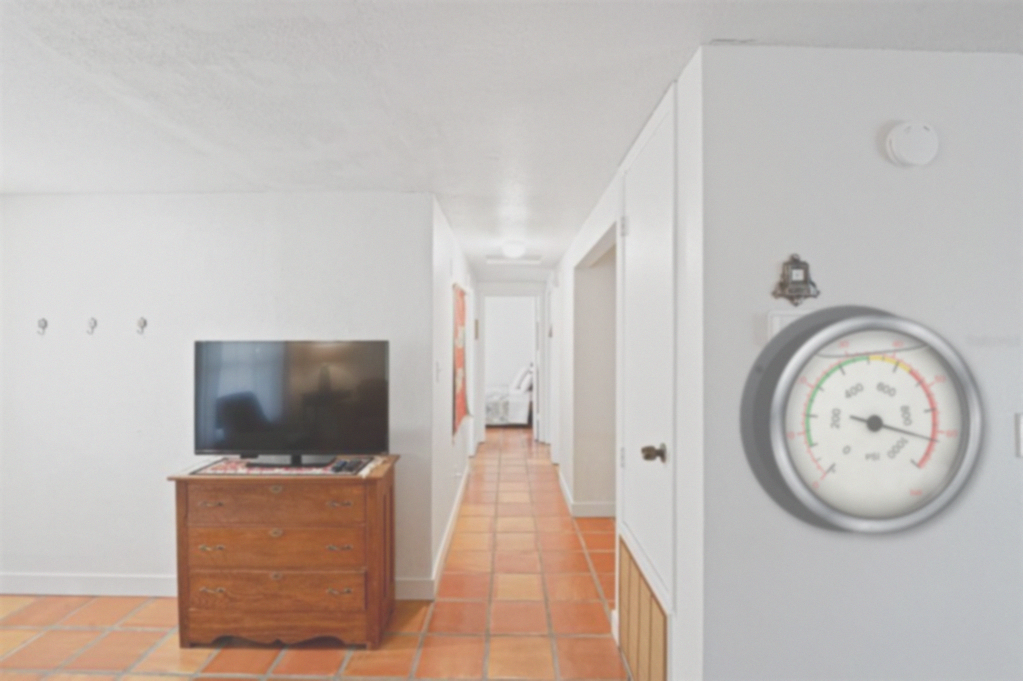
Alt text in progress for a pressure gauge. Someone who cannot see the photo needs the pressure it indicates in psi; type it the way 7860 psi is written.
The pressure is 900 psi
